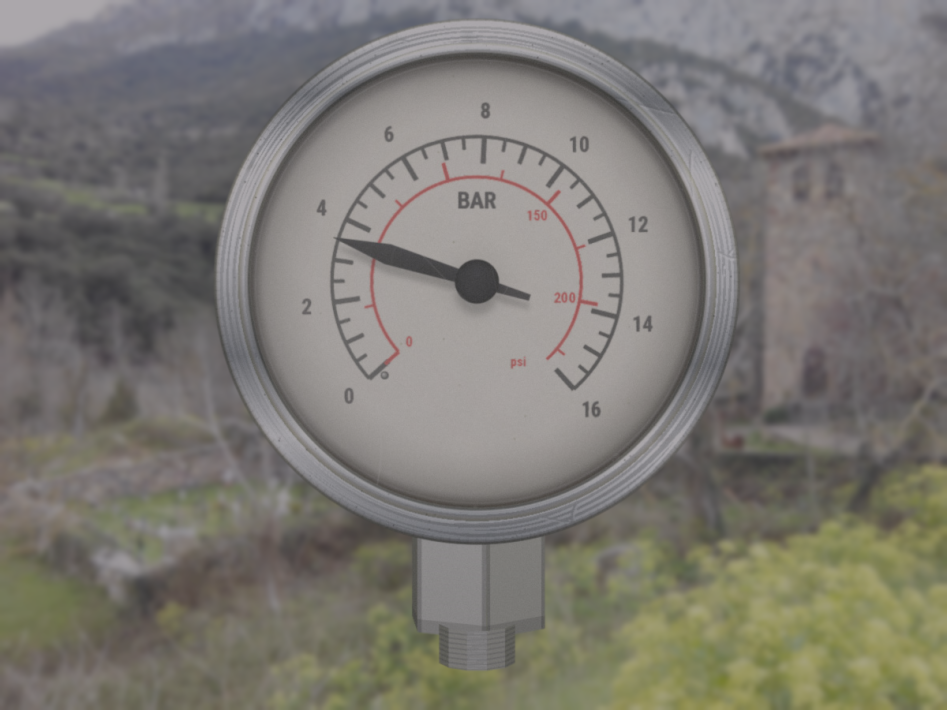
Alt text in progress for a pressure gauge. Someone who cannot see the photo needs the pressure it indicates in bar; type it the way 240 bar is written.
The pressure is 3.5 bar
